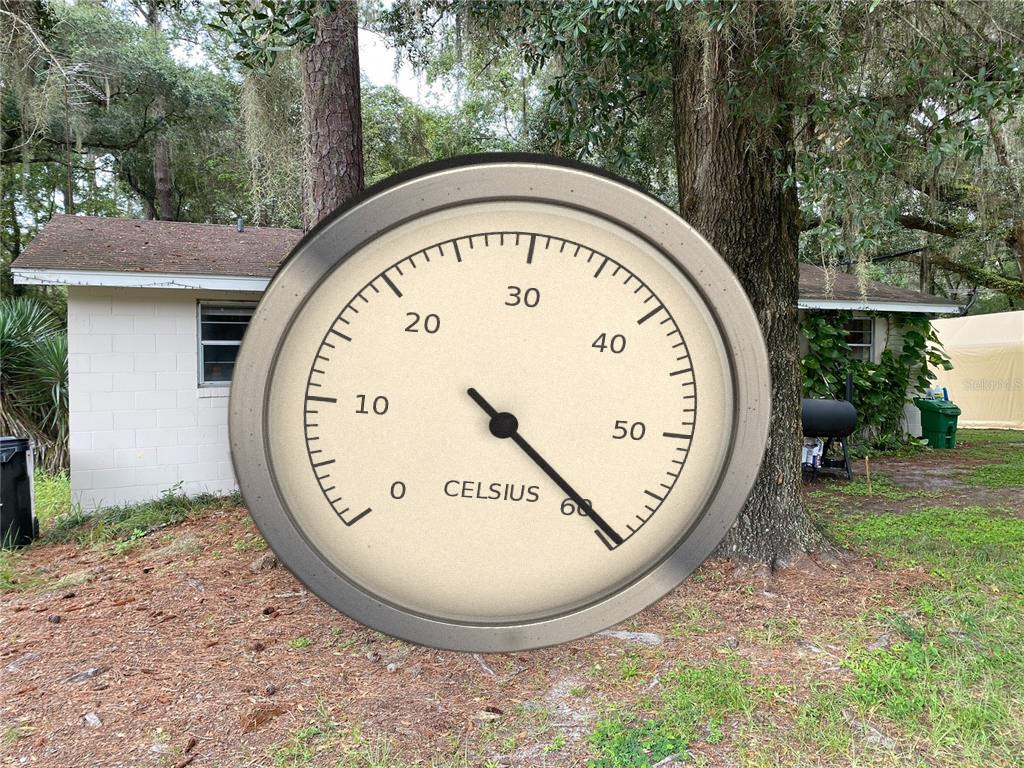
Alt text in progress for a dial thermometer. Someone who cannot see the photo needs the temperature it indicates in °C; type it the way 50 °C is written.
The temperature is 59 °C
